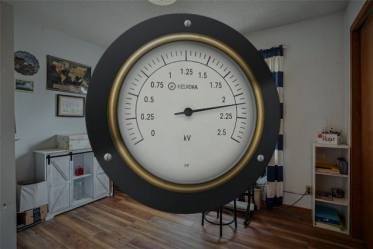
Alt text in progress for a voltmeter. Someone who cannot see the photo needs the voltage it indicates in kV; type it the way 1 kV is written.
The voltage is 2.1 kV
